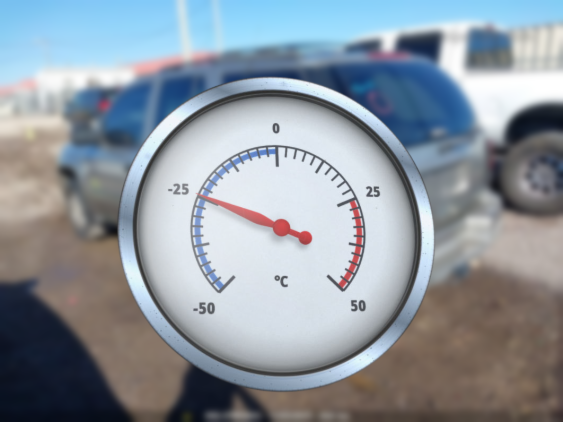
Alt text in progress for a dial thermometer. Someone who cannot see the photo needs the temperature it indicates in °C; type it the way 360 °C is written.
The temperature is -25 °C
